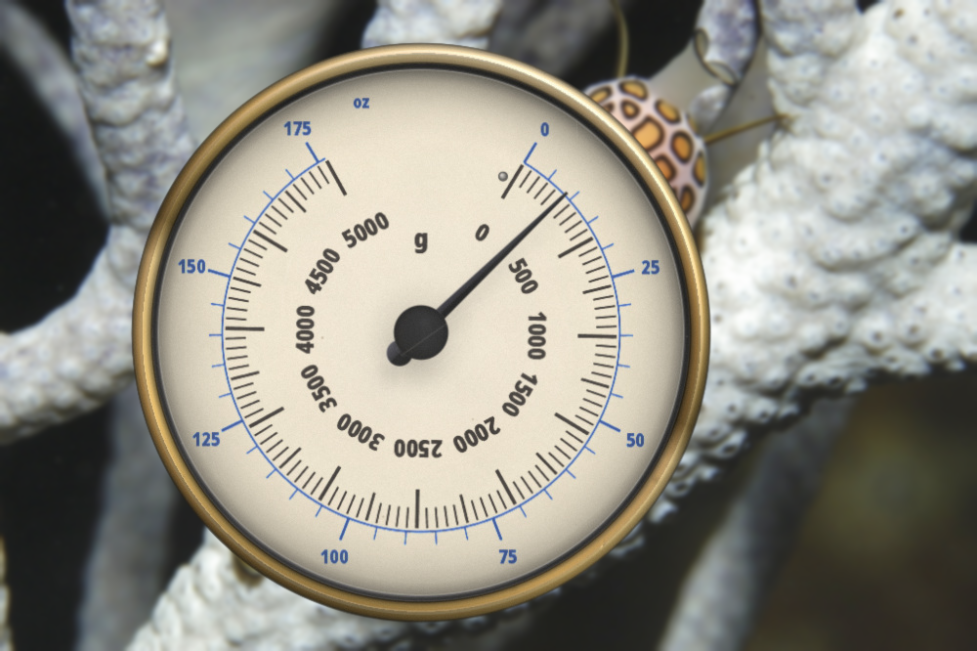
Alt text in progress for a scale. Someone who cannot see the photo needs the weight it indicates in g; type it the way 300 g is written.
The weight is 250 g
